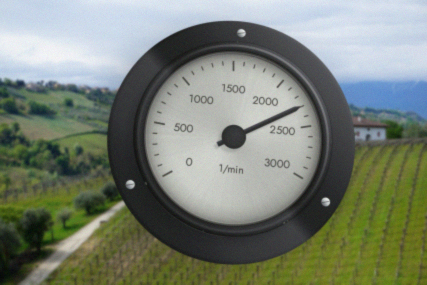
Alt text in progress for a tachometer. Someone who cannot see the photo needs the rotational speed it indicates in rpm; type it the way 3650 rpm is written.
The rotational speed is 2300 rpm
